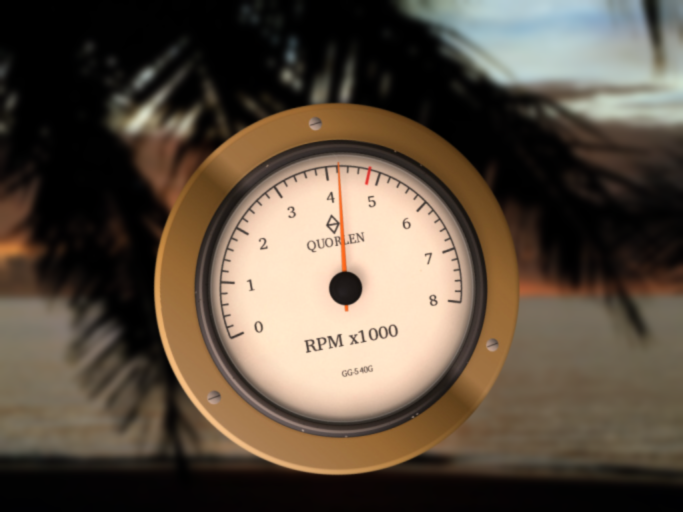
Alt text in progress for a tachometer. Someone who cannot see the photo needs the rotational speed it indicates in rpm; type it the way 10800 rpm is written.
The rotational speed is 4200 rpm
